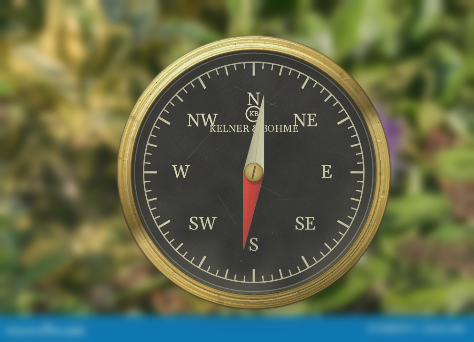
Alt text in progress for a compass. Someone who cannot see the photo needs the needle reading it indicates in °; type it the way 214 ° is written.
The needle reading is 187.5 °
